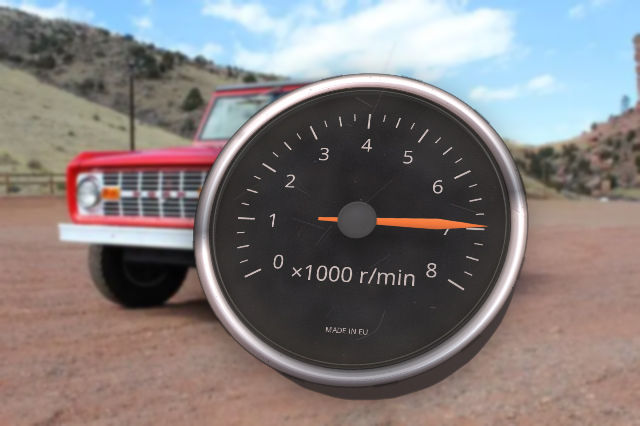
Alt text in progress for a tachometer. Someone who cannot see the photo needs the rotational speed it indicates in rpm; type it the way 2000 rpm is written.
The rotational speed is 7000 rpm
